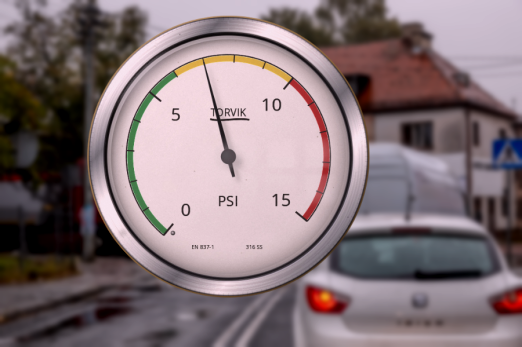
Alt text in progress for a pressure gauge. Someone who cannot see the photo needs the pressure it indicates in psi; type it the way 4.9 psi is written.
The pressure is 7 psi
